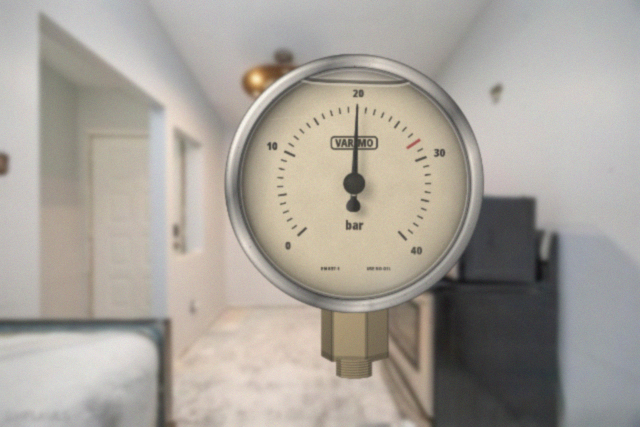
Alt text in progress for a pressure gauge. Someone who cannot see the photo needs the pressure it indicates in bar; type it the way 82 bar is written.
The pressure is 20 bar
